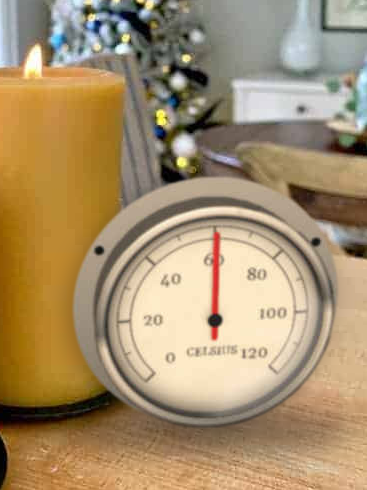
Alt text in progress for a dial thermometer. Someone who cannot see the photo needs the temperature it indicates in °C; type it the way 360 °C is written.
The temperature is 60 °C
